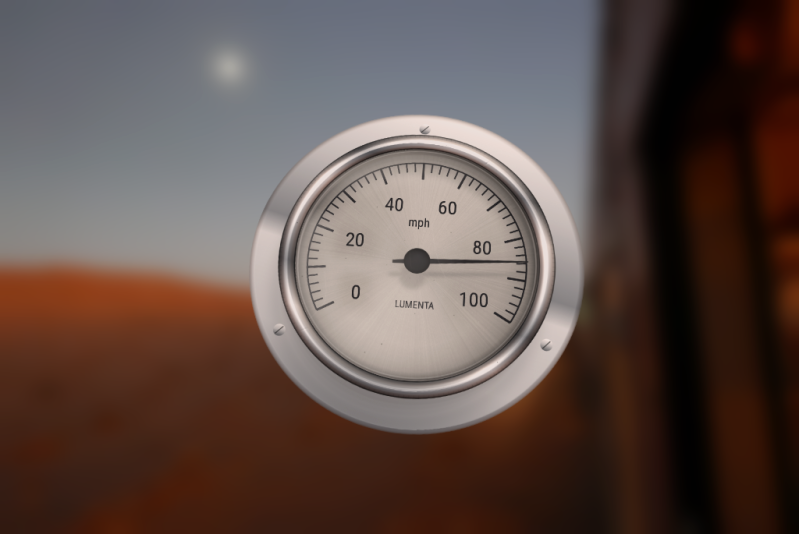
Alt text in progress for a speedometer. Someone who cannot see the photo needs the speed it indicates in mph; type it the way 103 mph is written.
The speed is 86 mph
